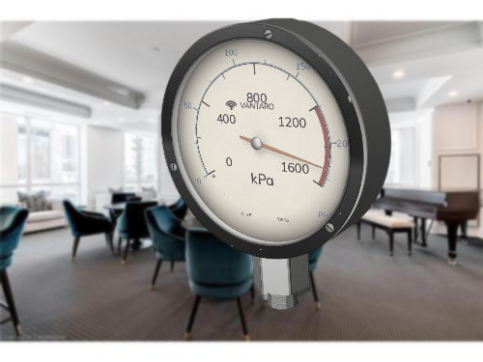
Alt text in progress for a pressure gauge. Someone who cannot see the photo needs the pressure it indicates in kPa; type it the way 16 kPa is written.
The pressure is 1500 kPa
